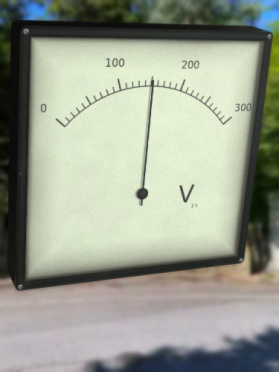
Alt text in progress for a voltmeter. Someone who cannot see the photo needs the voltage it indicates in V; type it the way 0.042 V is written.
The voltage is 150 V
